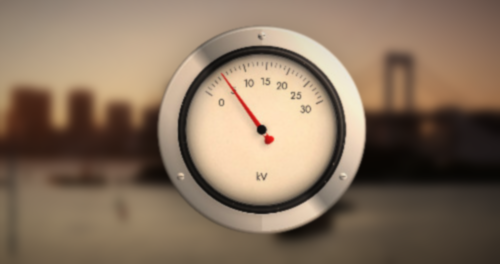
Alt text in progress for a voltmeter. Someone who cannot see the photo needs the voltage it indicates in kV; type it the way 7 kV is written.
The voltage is 5 kV
